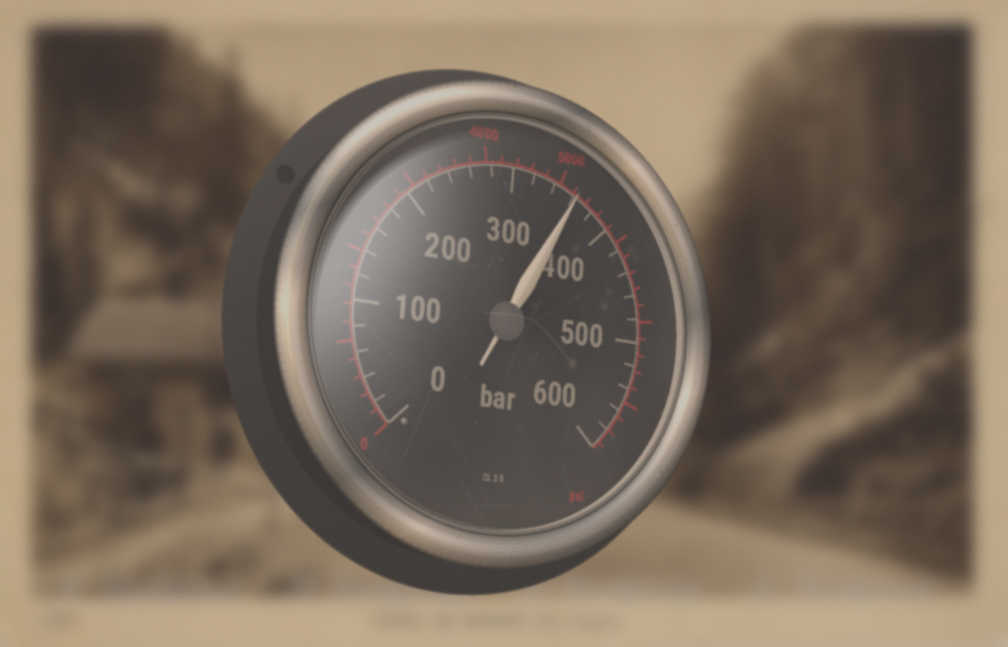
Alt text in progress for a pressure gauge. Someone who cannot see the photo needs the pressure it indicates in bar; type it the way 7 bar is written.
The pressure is 360 bar
